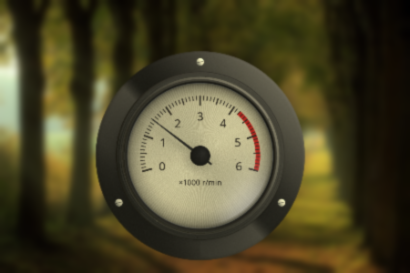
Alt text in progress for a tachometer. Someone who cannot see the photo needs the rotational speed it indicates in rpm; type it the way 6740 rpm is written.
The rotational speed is 1500 rpm
